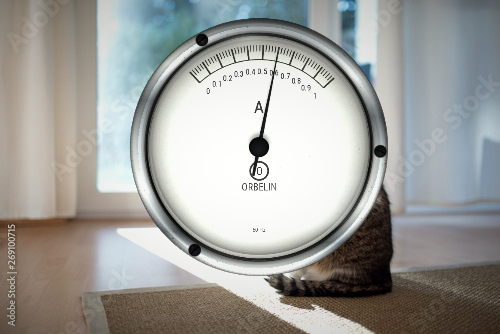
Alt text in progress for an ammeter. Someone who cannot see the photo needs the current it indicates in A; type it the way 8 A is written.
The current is 0.6 A
